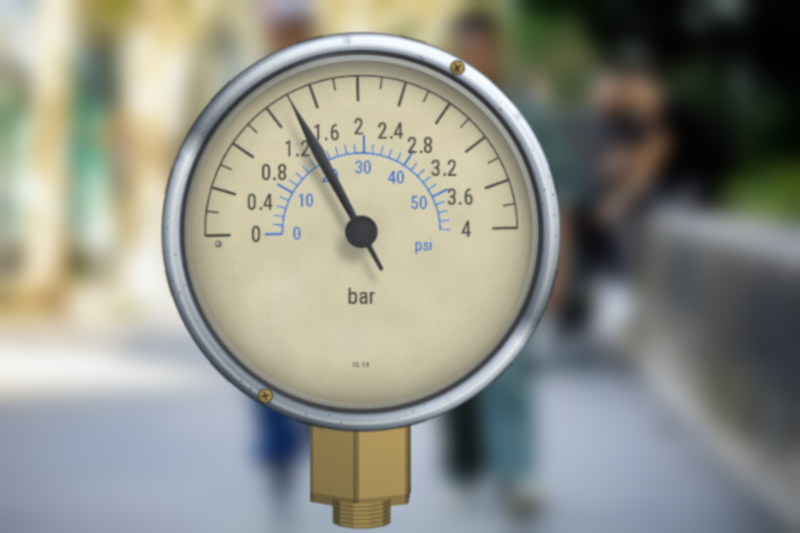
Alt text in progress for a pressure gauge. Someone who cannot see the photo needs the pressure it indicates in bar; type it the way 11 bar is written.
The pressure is 1.4 bar
